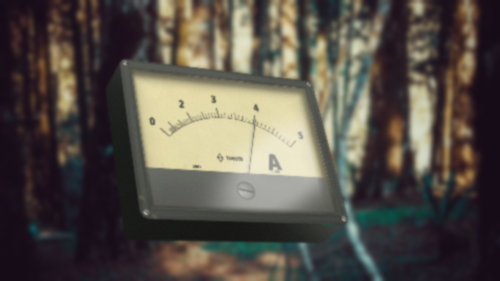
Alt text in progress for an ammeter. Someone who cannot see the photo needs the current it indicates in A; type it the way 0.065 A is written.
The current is 4 A
